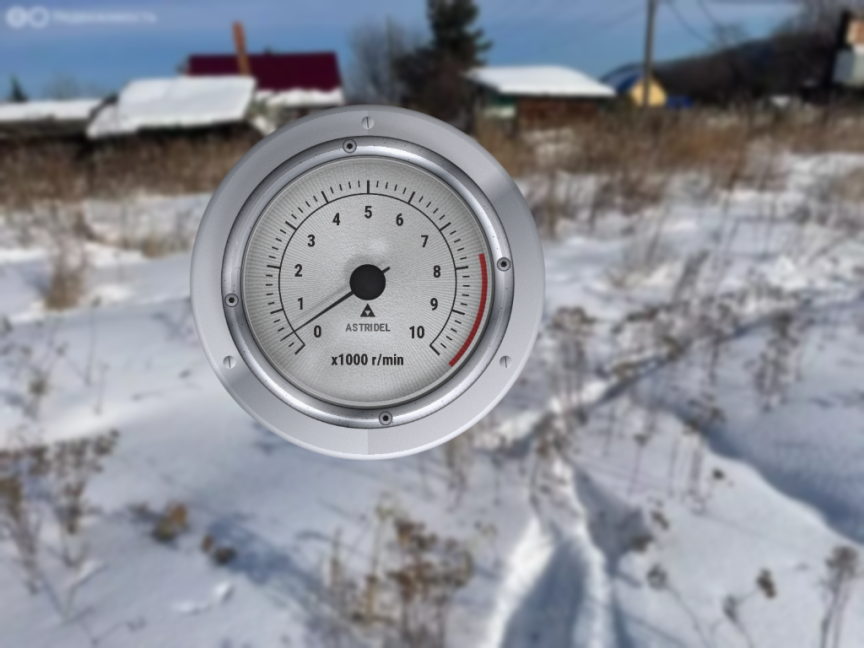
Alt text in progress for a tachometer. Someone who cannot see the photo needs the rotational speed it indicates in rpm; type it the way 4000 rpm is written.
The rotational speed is 400 rpm
